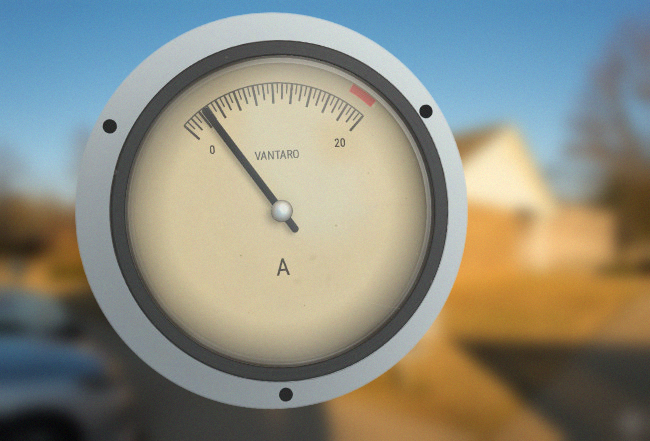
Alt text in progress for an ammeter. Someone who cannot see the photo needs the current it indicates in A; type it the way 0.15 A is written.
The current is 2.5 A
